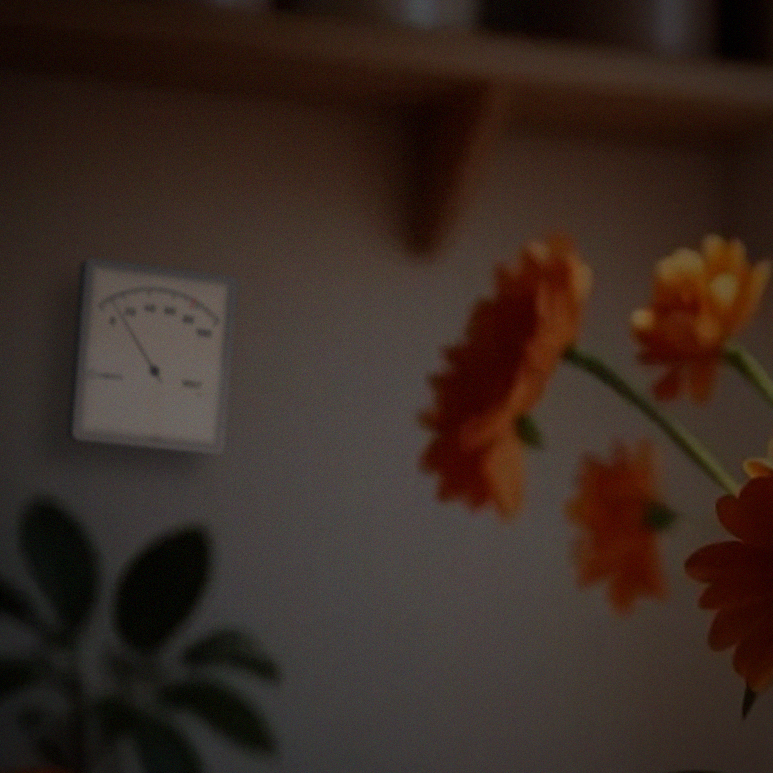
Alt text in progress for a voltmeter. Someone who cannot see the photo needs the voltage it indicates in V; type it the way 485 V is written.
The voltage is 10 V
